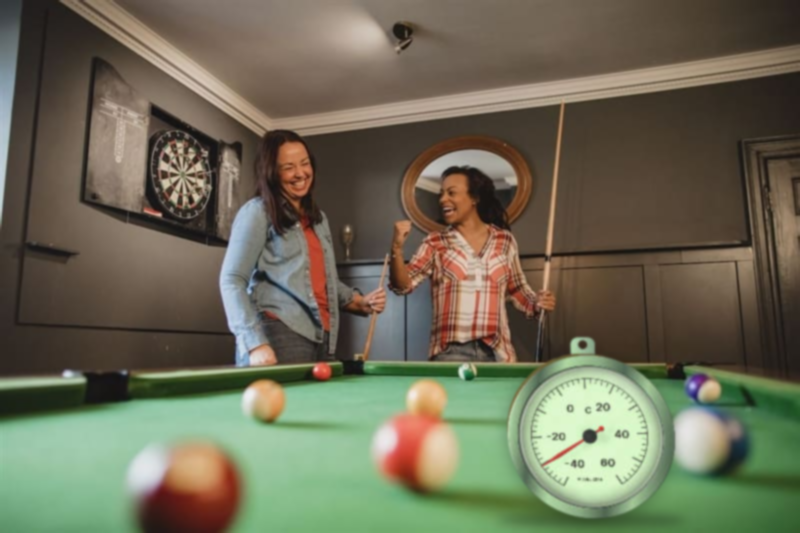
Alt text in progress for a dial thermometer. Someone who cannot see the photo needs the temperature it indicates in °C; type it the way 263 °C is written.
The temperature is -30 °C
